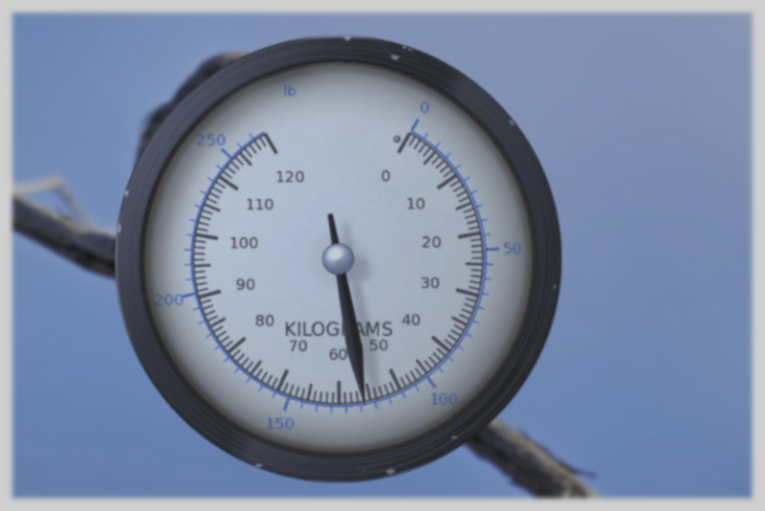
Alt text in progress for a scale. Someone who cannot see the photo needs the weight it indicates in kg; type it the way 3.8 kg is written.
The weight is 56 kg
